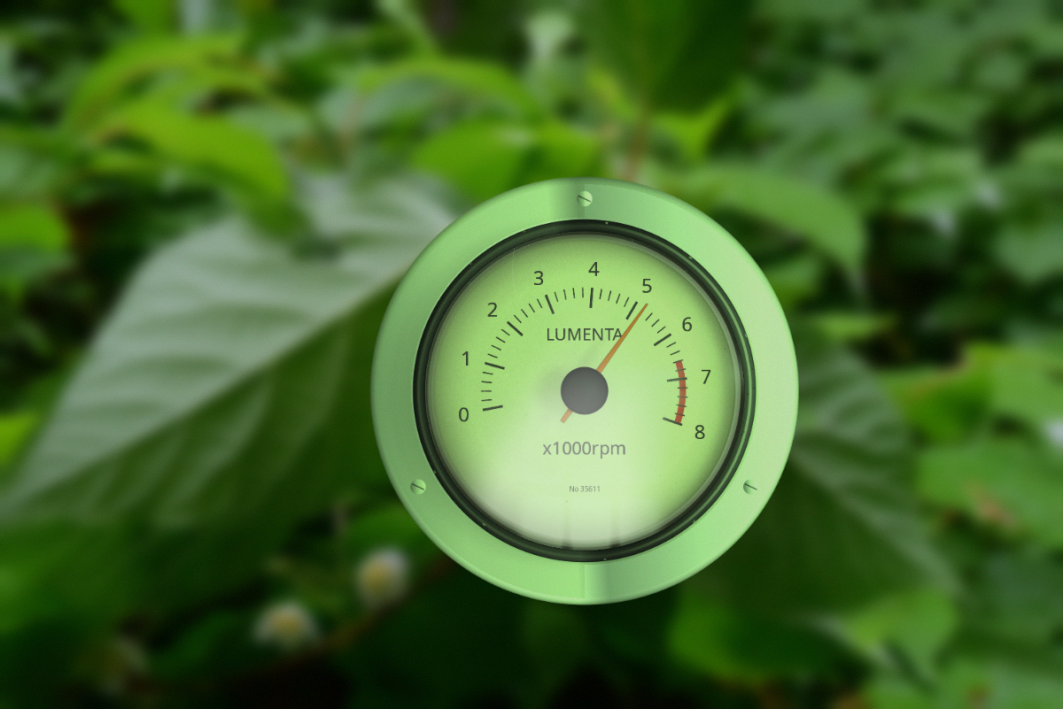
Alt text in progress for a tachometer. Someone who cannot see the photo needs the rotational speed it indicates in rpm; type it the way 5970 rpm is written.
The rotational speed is 5200 rpm
